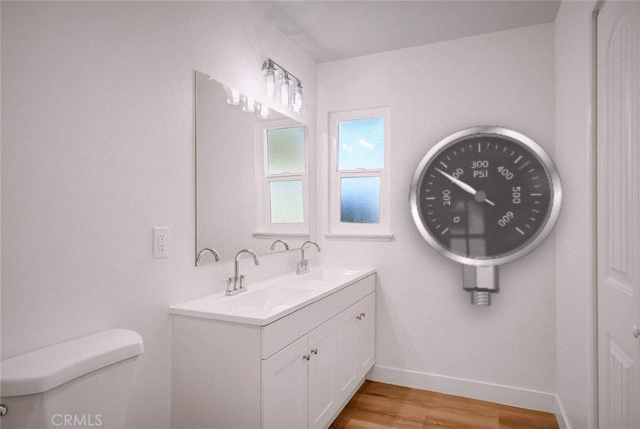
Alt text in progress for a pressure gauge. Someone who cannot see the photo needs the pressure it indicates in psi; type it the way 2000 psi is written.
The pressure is 180 psi
